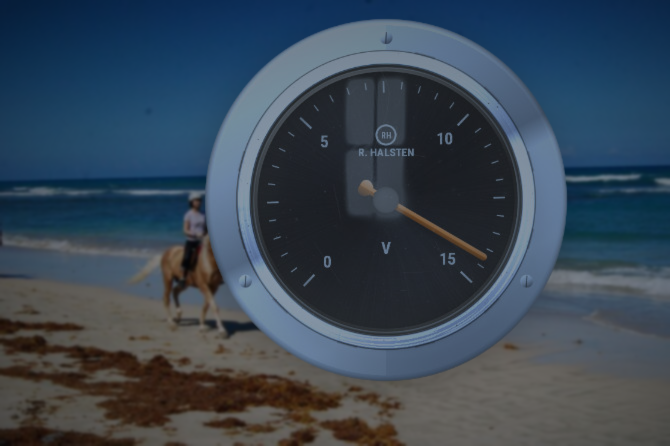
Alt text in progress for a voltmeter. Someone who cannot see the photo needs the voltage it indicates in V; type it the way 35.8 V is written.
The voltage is 14.25 V
